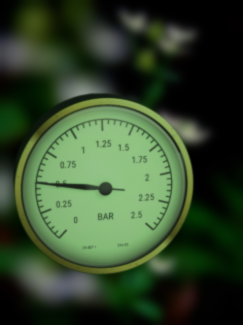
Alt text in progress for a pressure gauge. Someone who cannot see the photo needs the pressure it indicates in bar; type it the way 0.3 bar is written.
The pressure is 0.5 bar
